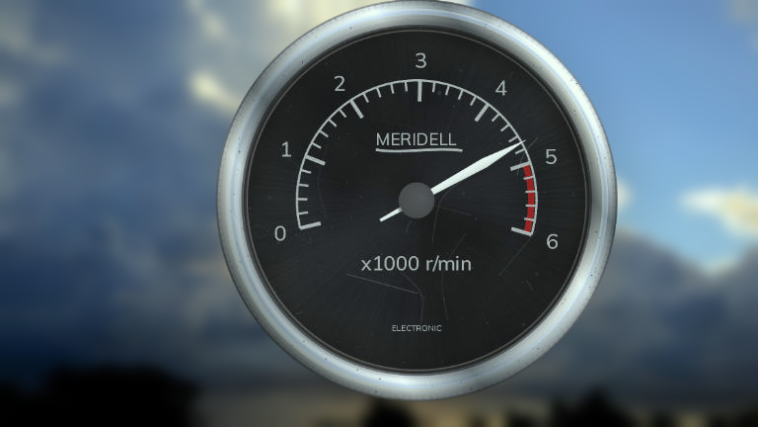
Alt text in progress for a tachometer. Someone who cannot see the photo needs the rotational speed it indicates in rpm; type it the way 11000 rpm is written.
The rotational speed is 4700 rpm
